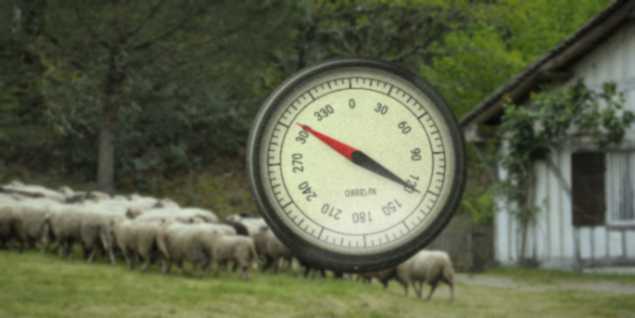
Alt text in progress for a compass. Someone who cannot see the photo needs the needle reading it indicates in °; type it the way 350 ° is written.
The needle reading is 305 °
